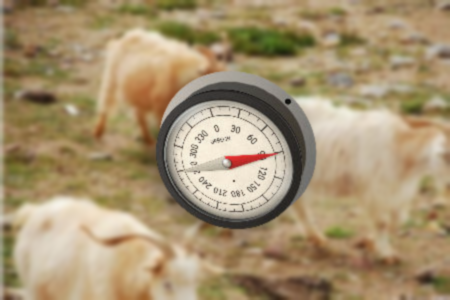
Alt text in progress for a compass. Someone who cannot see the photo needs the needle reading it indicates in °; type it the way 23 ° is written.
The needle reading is 90 °
